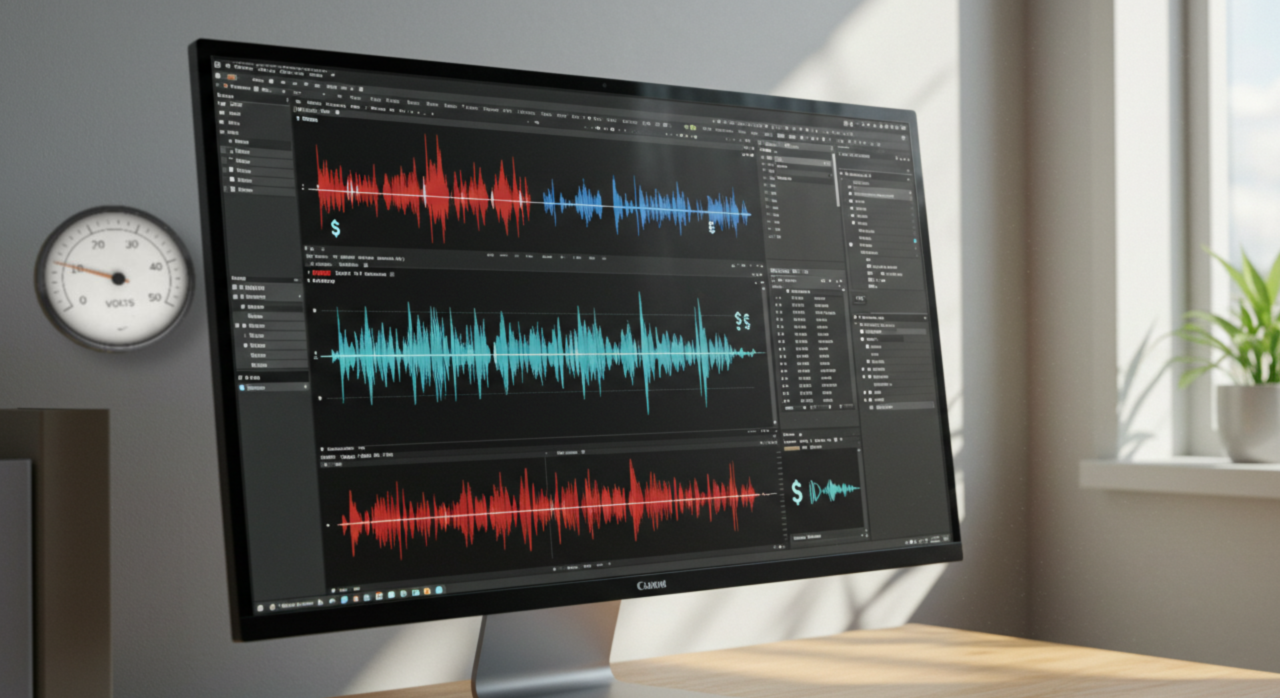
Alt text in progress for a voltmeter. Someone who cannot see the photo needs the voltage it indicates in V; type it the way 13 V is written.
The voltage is 10 V
